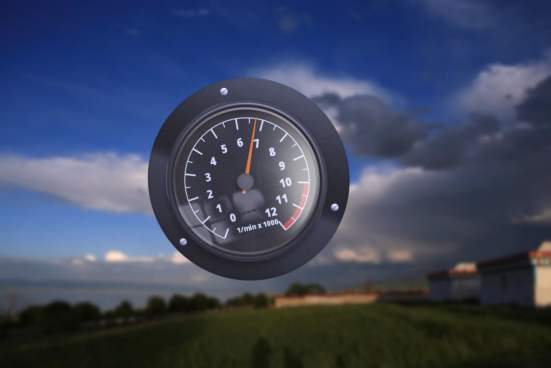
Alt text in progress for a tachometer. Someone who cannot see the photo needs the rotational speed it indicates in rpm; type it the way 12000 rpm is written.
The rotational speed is 6750 rpm
